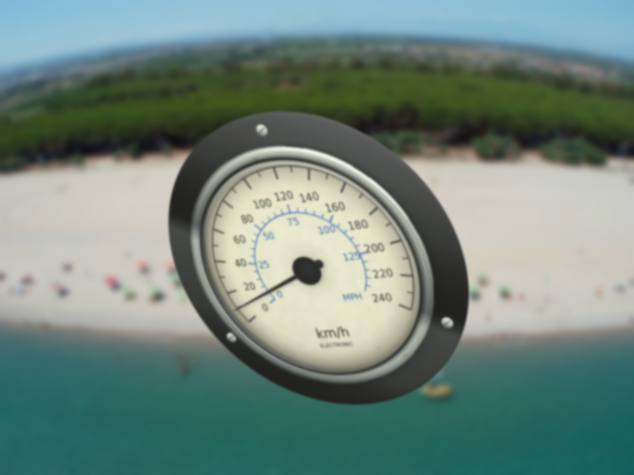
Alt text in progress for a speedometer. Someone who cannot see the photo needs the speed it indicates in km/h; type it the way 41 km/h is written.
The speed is 10 km/h
